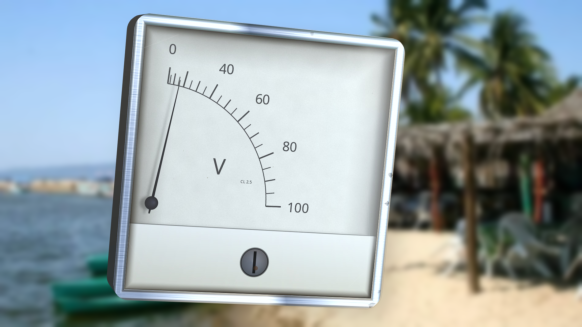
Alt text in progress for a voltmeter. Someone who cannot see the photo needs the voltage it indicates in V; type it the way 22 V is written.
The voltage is 15 V
